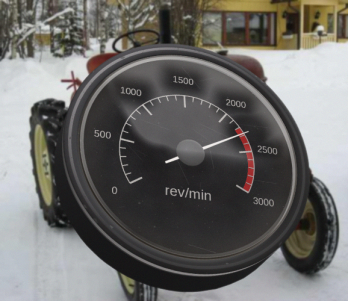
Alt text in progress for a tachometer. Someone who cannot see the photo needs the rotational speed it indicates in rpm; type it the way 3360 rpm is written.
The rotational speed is 2300 rpm
